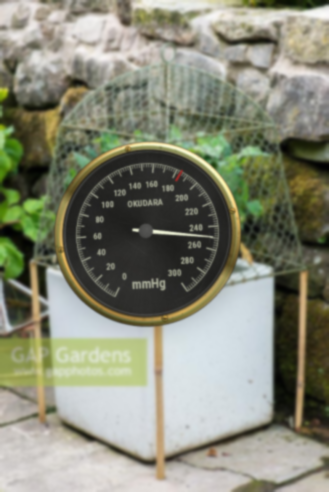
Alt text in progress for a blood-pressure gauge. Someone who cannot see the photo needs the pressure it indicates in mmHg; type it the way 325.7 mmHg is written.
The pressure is 250 mmHg
